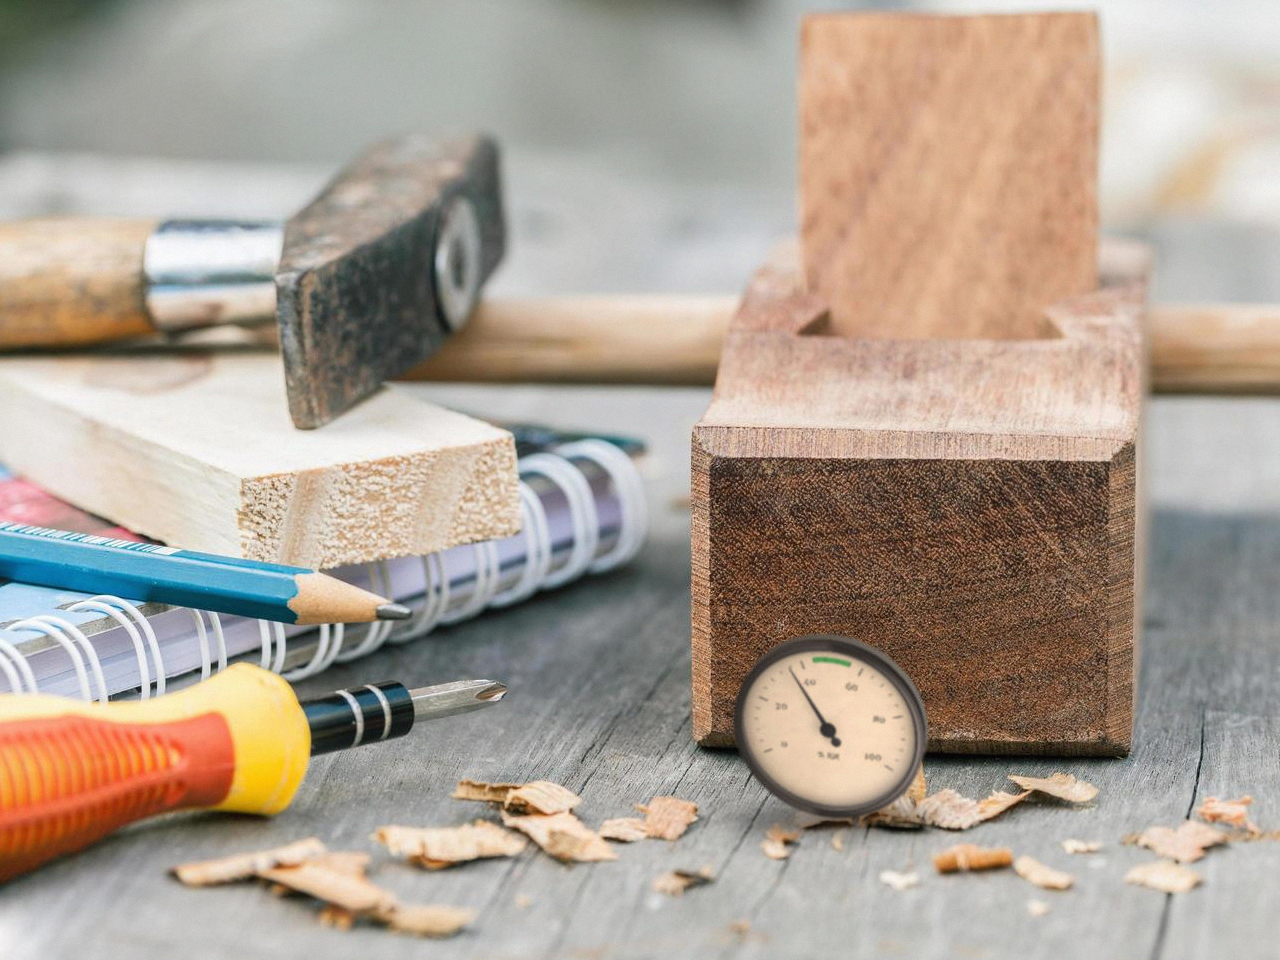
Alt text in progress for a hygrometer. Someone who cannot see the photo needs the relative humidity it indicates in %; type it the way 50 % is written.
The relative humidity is 36 %
